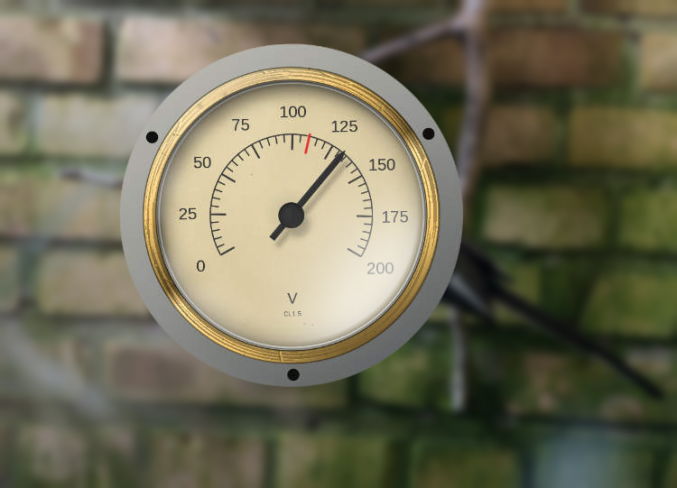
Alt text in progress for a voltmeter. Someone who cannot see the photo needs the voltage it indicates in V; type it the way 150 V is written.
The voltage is 132.5 V
